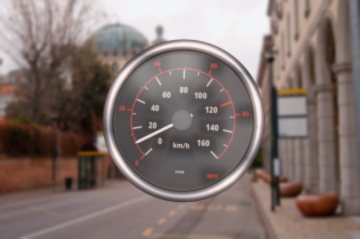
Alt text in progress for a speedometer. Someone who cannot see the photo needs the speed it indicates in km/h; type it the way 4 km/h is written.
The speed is 10 km/h
